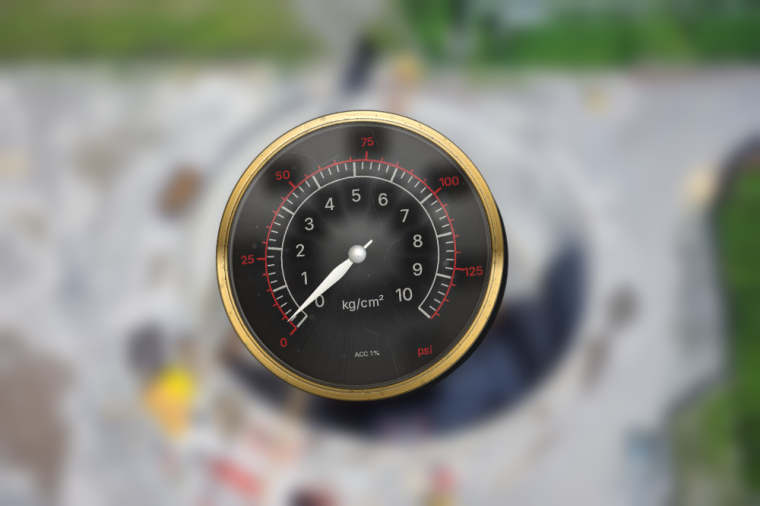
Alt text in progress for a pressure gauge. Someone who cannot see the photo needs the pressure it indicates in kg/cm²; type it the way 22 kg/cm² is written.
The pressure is 0.2 kg/cm²
